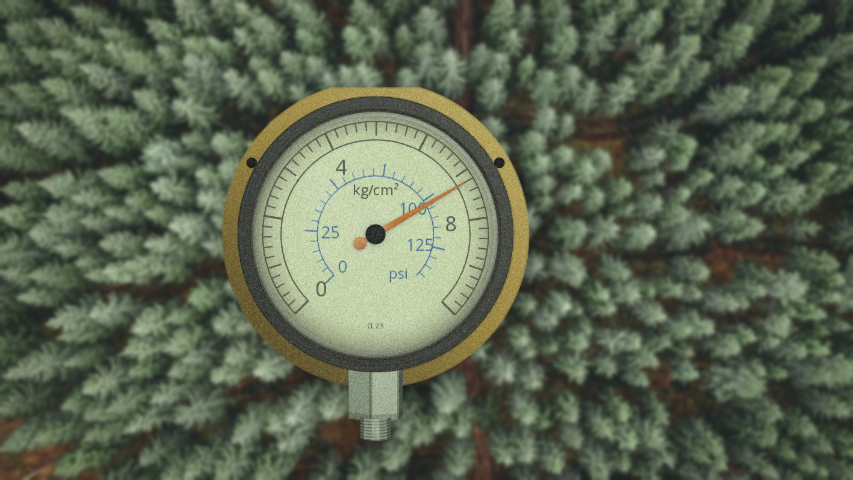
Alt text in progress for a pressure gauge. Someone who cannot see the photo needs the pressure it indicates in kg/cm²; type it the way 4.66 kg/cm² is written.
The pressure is 7.2 kg/cm²
